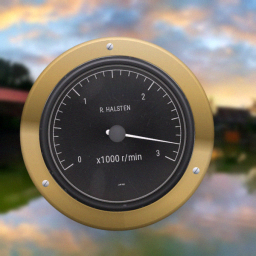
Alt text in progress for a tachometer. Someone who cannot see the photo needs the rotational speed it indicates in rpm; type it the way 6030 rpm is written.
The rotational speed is 2800 rpm
